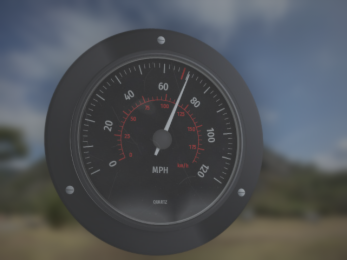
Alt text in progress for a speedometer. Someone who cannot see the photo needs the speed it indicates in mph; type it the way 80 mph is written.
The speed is 70 mph
